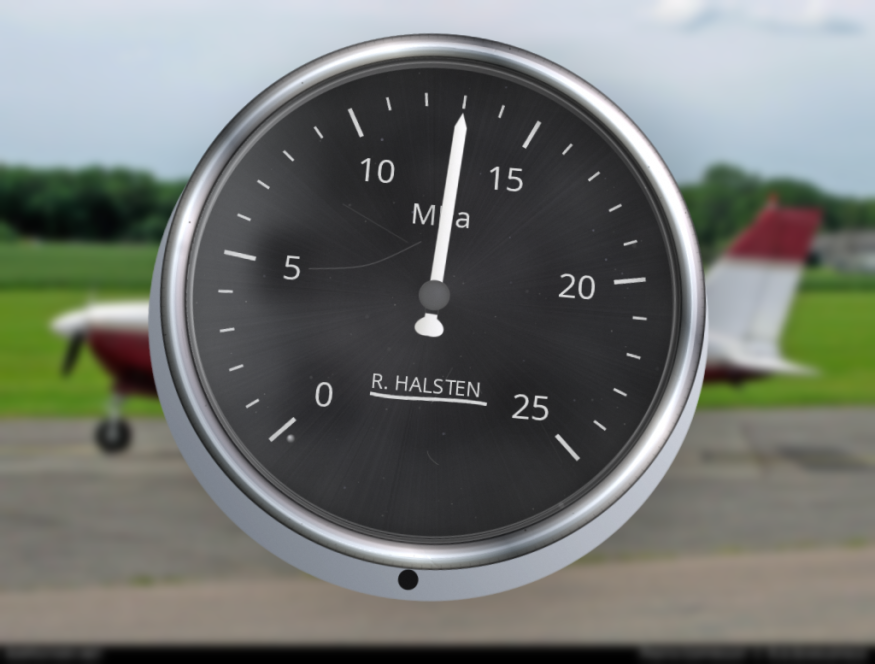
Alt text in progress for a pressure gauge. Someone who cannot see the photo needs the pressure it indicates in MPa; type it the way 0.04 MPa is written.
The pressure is 13 MPa
